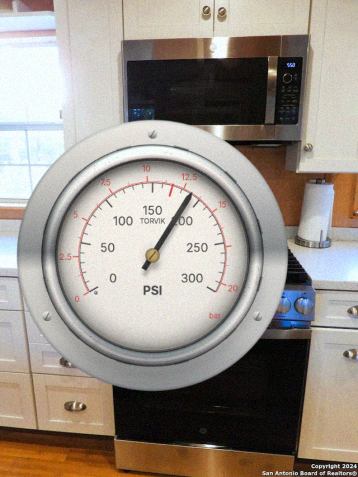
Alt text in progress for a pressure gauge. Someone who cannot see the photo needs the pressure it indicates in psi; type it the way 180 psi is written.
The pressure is 190 psi
